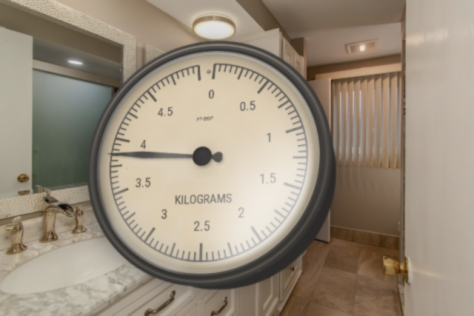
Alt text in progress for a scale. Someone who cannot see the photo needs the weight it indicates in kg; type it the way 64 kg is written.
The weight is 3.85 kg
